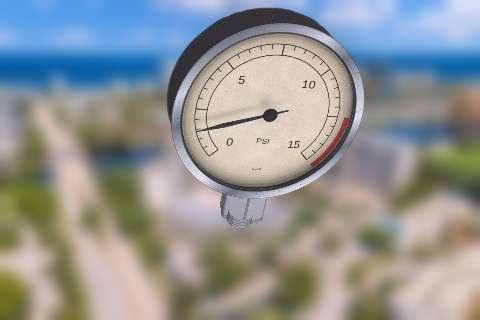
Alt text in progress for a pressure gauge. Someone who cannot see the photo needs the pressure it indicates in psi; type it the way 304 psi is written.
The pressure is 1.5 psi
